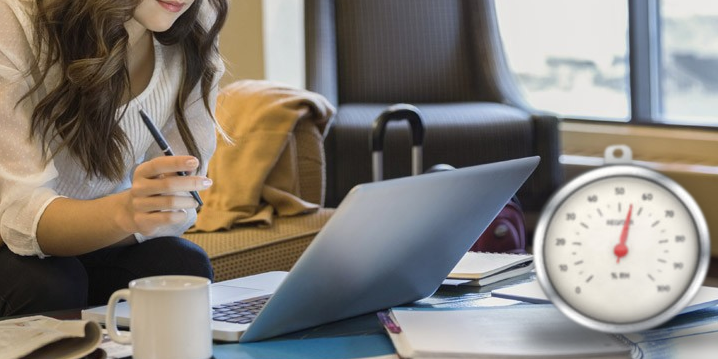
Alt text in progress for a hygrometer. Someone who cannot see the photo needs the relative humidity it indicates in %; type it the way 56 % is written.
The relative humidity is 55 %
